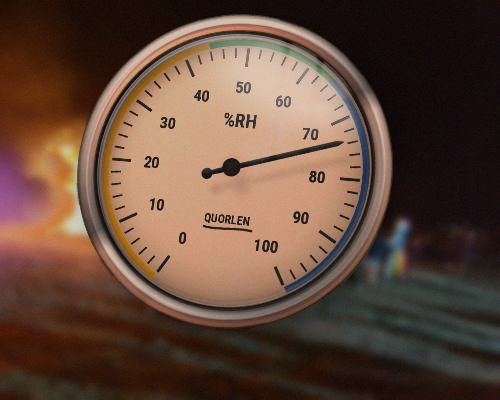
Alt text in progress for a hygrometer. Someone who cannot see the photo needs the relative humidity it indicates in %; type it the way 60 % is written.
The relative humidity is 74 %
